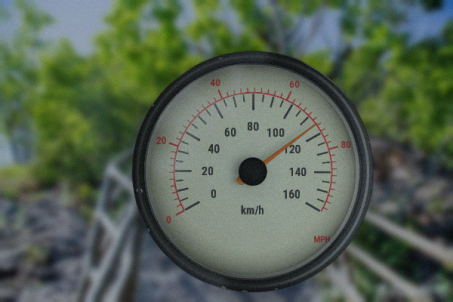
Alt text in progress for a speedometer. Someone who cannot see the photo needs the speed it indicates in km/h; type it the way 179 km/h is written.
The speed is 115 km/h
